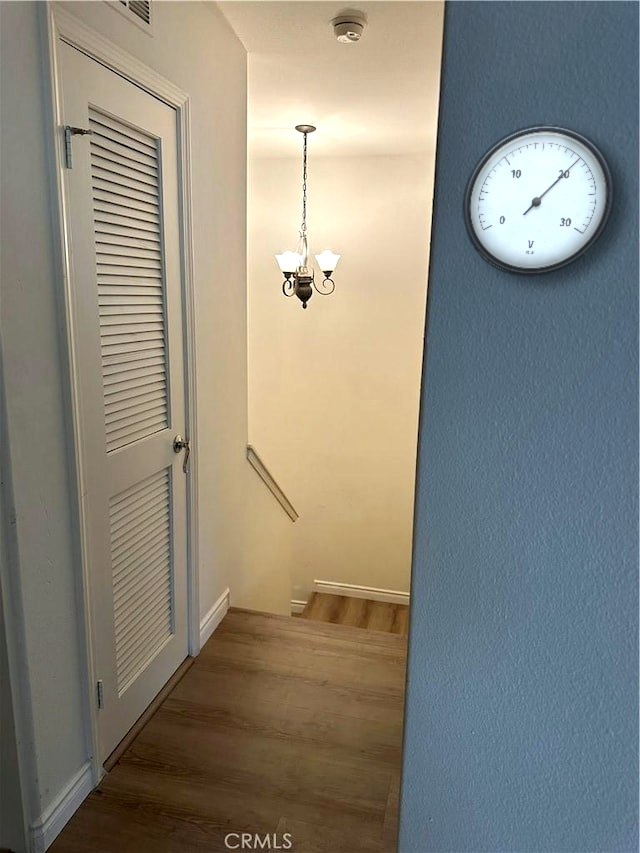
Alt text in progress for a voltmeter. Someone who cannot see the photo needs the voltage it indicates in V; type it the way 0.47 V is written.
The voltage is 20 V
